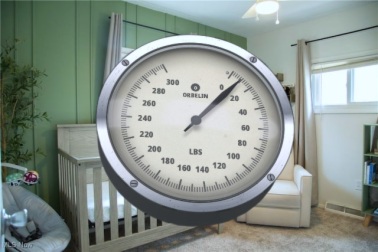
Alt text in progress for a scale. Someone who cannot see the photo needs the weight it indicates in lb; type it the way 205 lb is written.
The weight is 10 lb
